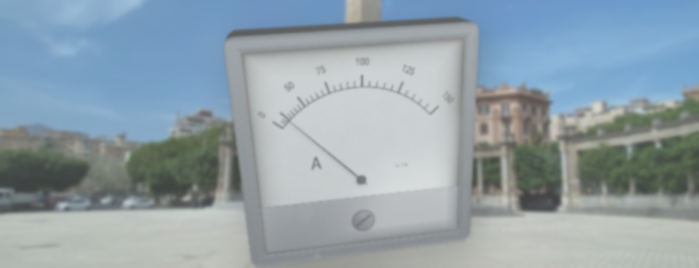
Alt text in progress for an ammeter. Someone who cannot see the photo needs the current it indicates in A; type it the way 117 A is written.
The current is 25 A
